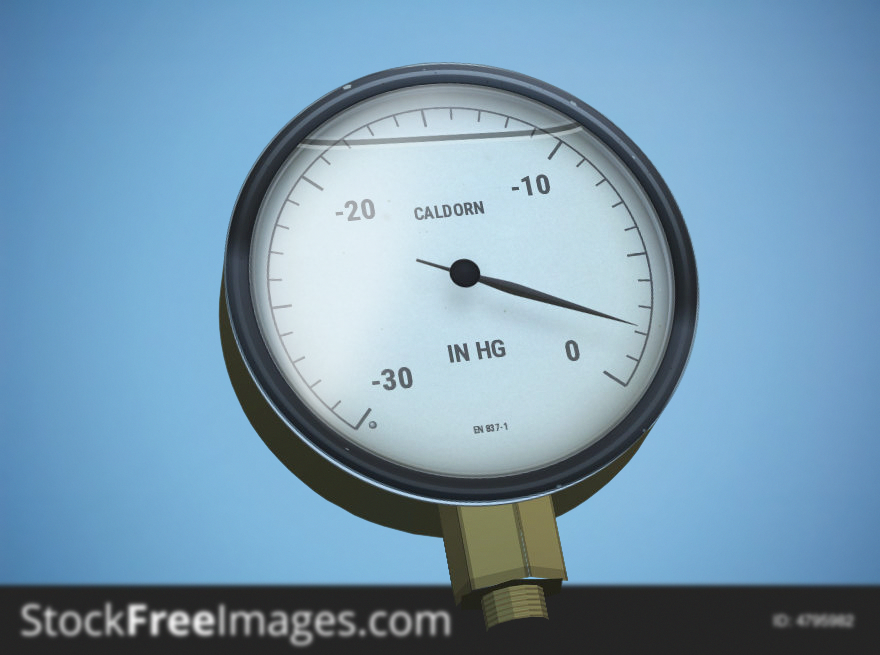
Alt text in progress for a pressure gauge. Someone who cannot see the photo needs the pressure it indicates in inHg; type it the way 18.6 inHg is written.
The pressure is -2 inHg
